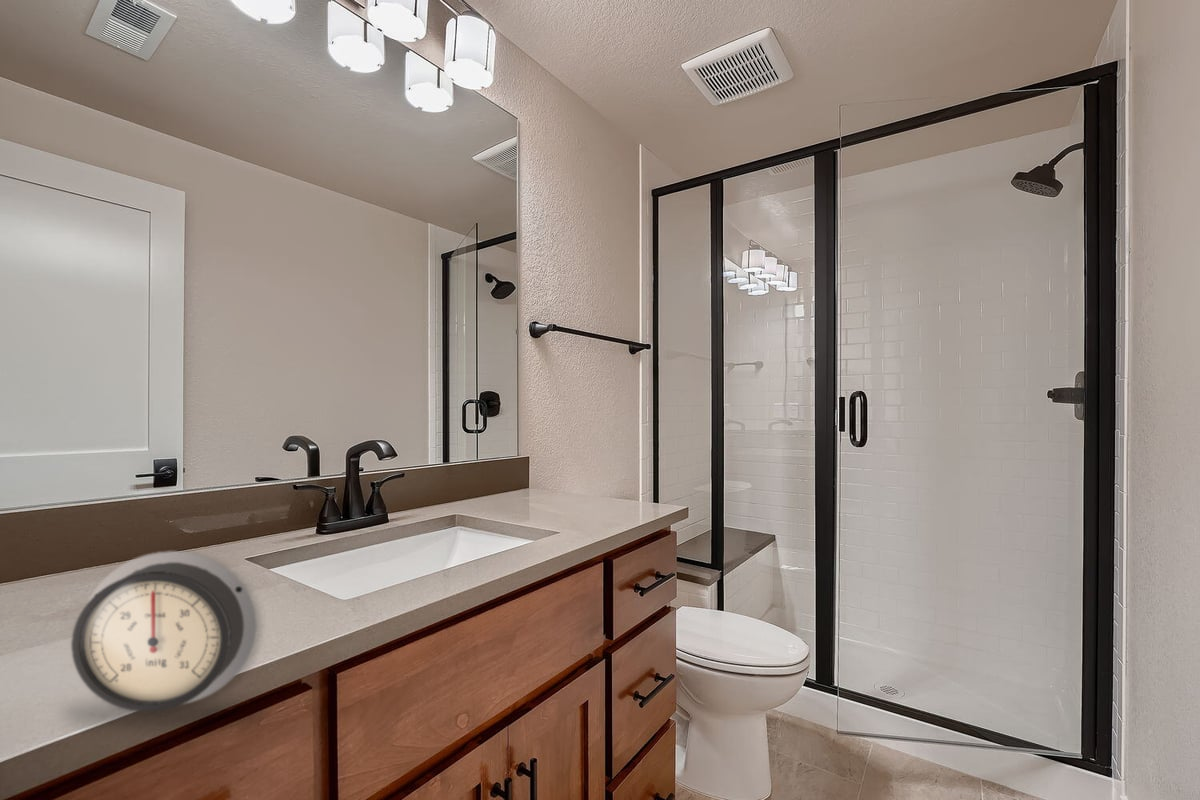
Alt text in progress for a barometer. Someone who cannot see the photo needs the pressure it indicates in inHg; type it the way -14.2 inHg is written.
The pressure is 29.5 inHg
